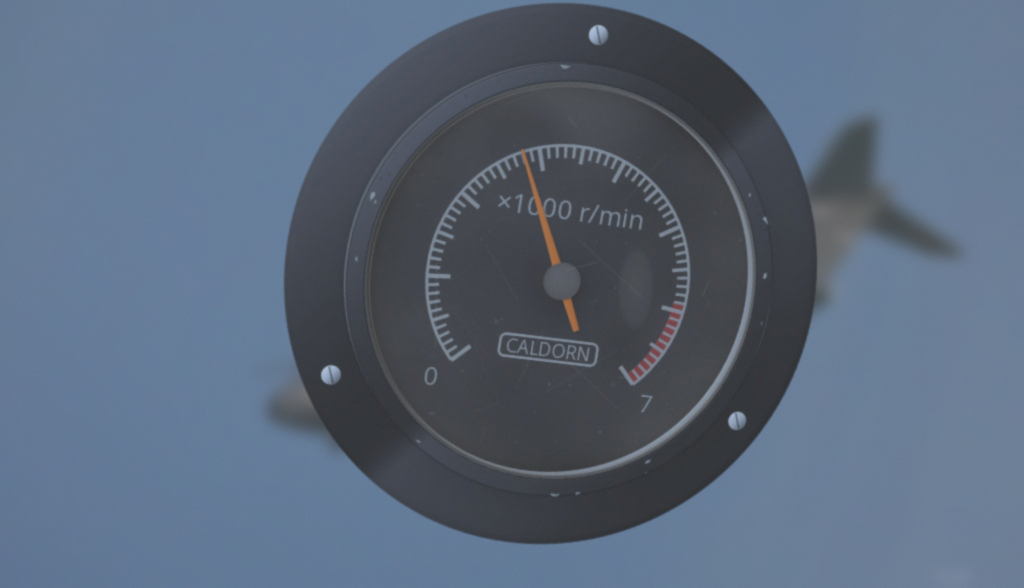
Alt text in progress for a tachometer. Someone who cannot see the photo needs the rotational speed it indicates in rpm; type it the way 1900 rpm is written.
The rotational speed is 2800 rpm
